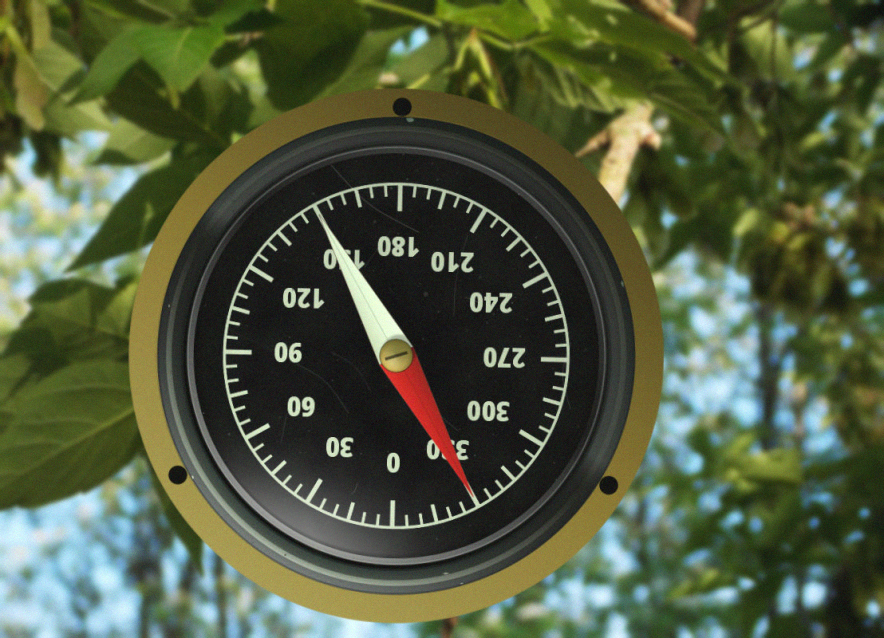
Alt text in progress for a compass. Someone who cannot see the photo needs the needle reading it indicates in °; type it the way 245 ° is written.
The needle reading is 330 °
